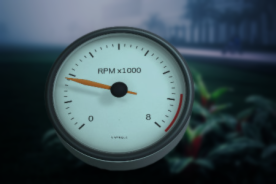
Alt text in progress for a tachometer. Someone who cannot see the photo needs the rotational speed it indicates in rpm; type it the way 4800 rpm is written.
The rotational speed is 1800 rpm
